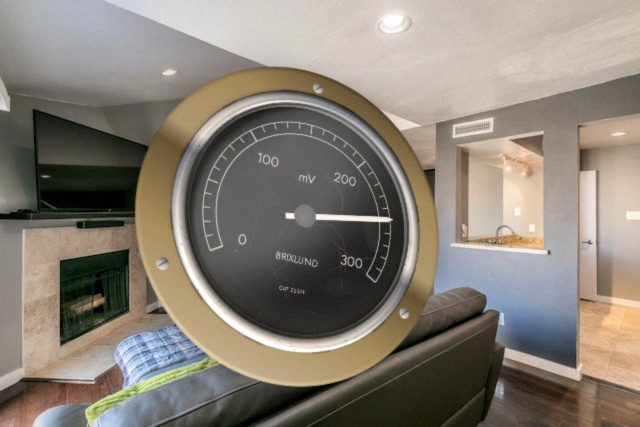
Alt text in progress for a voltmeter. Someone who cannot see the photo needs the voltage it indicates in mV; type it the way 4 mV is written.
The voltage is 250 mV
